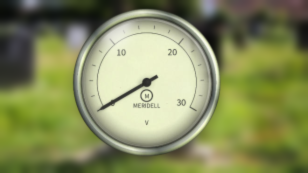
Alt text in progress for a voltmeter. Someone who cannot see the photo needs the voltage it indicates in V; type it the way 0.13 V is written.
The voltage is 0 V
